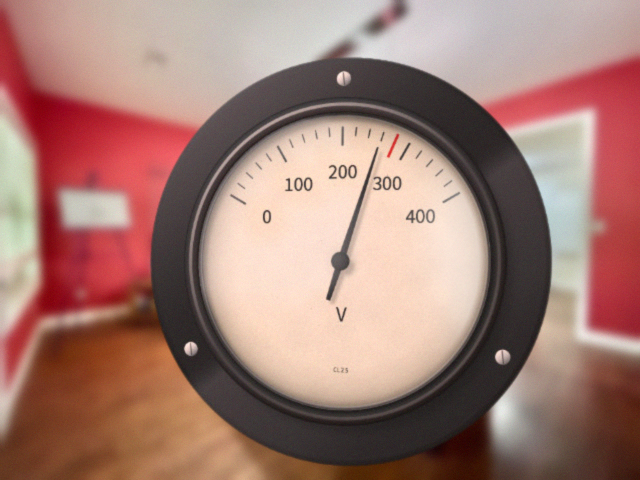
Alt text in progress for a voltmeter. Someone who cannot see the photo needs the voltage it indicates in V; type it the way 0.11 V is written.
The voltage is 260 V
